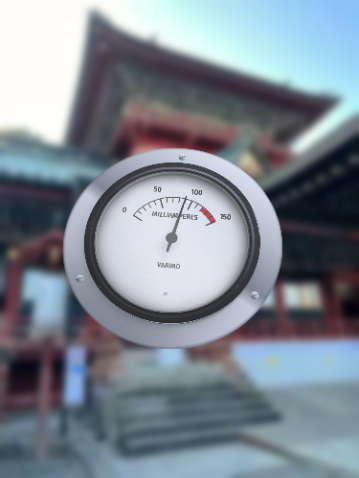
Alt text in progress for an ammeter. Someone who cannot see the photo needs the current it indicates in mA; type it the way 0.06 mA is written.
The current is 90 mA
